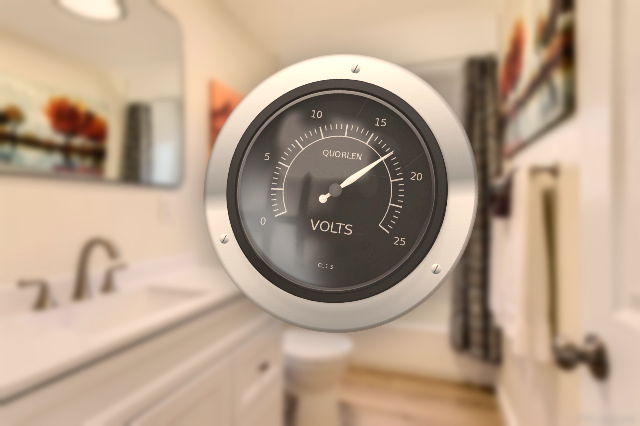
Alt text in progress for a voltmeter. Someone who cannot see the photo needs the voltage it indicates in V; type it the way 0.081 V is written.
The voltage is 17.5 V
